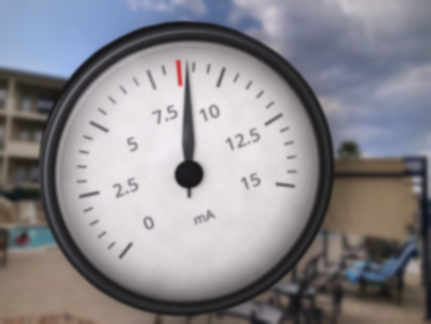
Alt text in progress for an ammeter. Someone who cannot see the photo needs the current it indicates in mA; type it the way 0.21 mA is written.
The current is 8.75 mA
